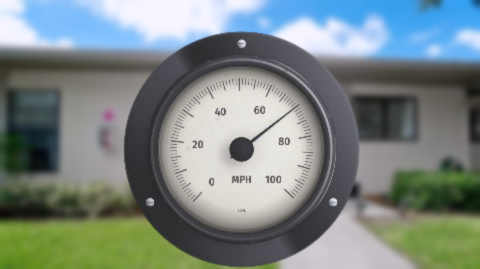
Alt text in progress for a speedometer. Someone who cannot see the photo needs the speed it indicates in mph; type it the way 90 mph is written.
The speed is 70 mph
